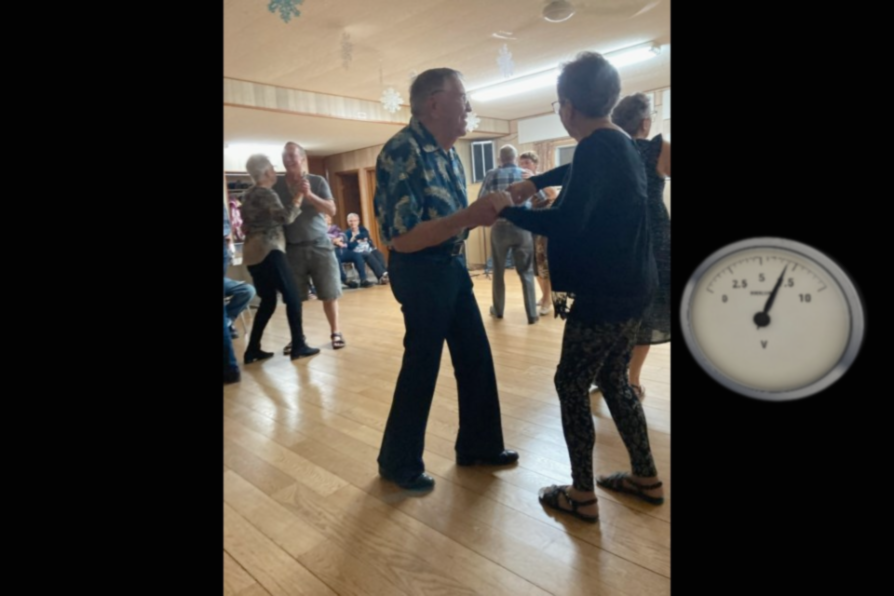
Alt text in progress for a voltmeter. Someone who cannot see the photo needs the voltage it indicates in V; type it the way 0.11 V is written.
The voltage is 7 V
